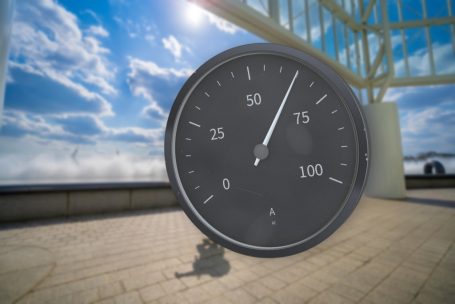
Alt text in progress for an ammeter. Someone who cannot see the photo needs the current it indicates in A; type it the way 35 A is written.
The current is 65 A
